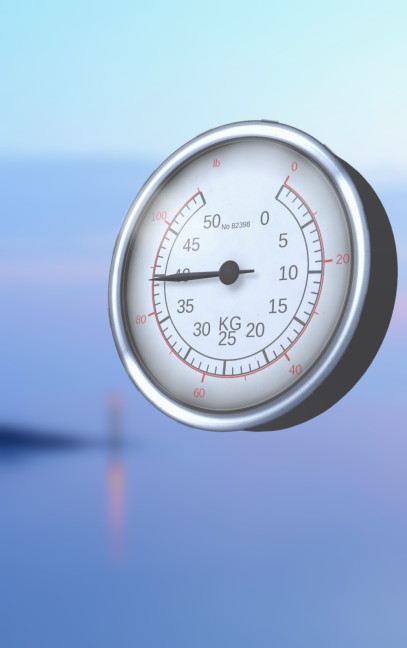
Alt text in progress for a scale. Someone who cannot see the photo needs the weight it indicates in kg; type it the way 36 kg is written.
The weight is 39.5 kg
